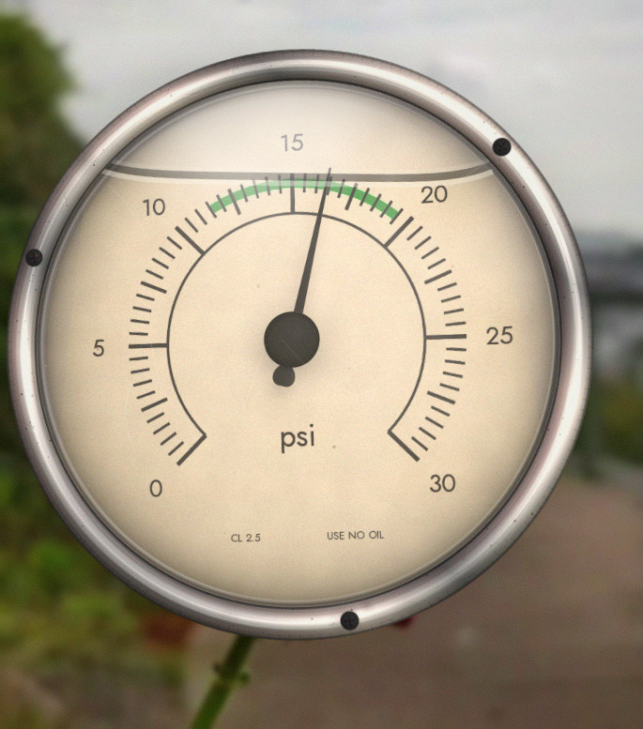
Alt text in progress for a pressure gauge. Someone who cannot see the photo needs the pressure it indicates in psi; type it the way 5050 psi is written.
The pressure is 16.5 psi
